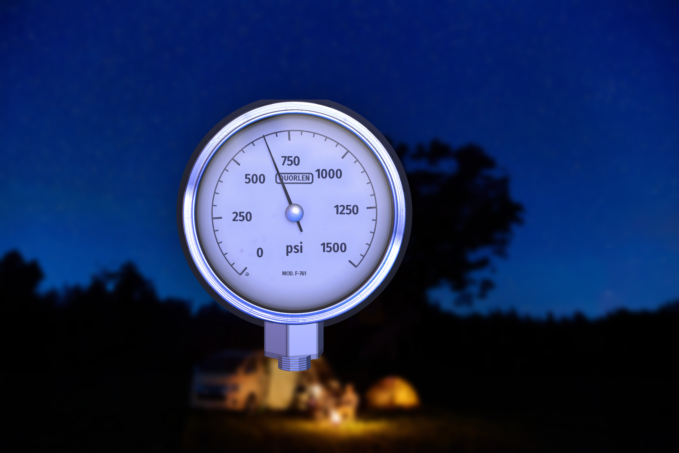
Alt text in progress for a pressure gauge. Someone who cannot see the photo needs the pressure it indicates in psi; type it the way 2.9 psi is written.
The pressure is 650 psi
